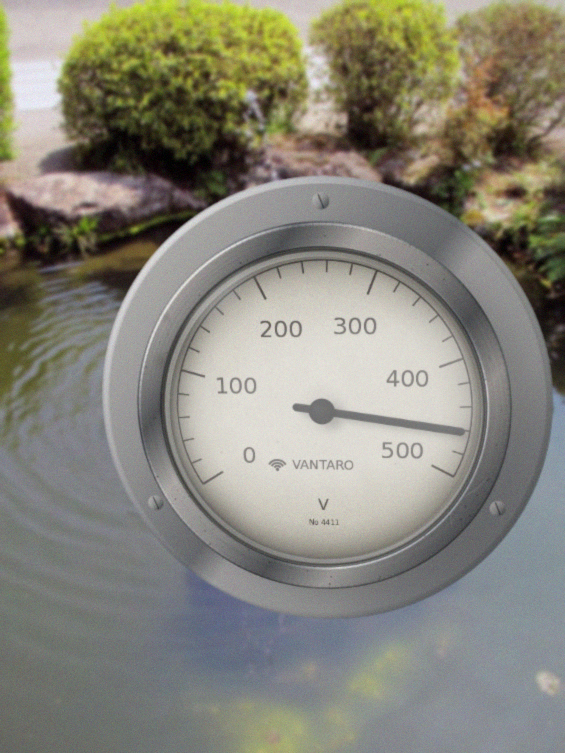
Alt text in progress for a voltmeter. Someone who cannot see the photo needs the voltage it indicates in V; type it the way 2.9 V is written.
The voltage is 460 V
